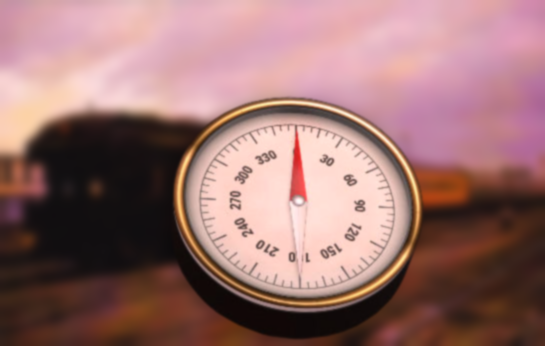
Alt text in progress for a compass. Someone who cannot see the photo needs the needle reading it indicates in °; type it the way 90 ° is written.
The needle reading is 0 °
